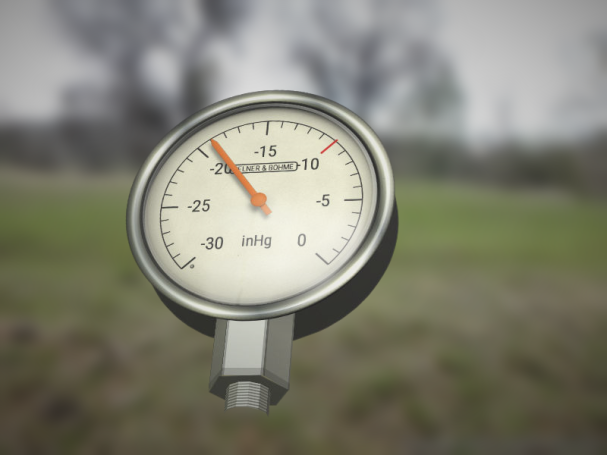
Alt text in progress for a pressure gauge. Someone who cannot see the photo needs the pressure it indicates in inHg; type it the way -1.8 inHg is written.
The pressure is -19 inHg
